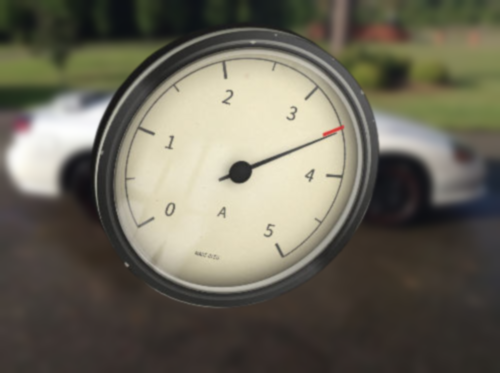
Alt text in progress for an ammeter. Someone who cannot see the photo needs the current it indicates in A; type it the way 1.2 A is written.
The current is 3.5 A
